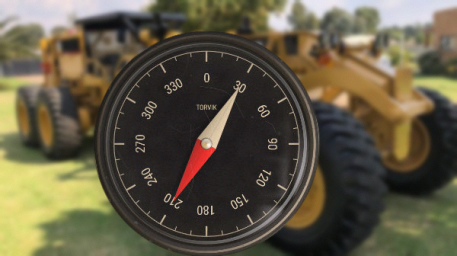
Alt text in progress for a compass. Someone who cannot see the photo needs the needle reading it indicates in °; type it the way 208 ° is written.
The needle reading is 210 °
